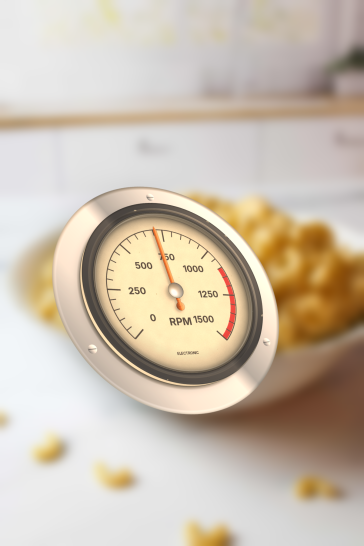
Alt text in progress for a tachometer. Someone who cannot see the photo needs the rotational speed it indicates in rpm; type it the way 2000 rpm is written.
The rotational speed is 700 rpm
